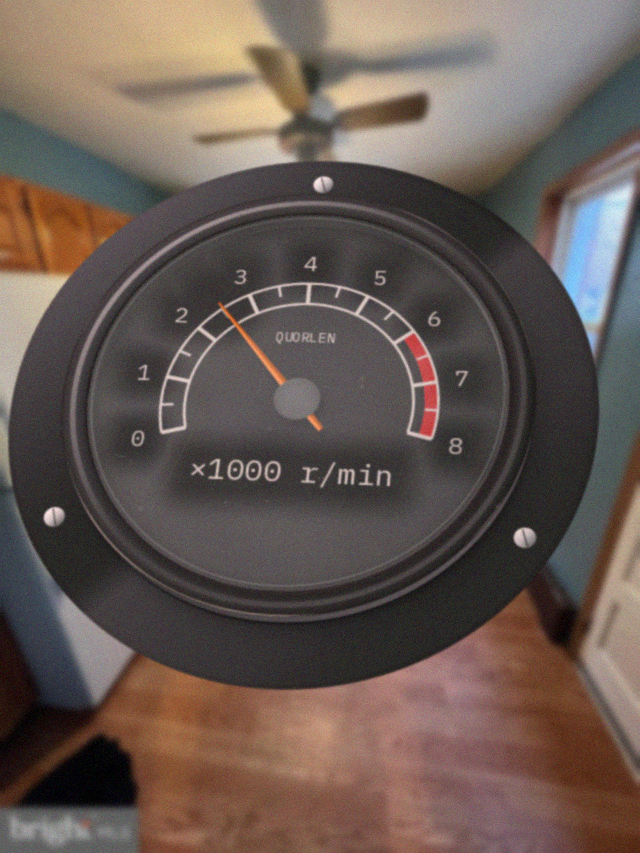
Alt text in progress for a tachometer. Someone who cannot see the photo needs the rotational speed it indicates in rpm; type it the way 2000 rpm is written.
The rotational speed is 2500 rpm
